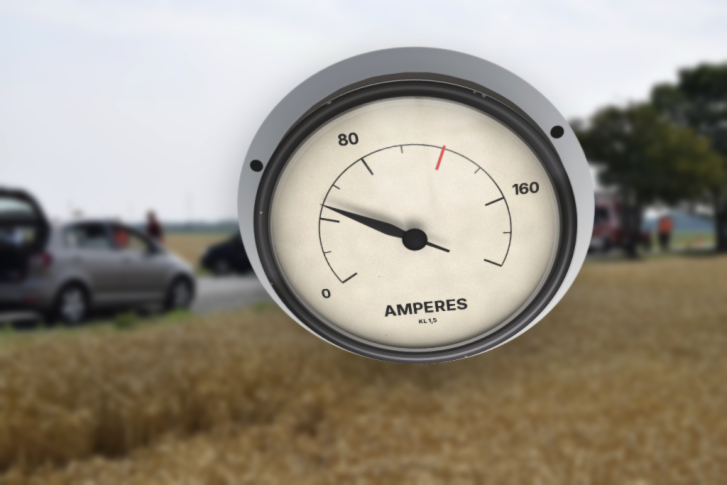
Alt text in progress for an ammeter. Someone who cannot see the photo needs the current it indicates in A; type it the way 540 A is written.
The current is 50 A
